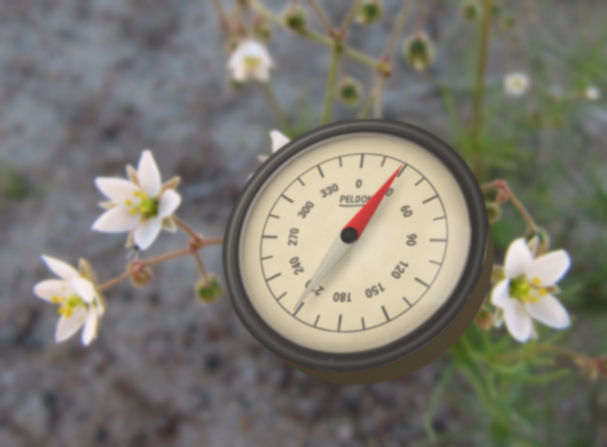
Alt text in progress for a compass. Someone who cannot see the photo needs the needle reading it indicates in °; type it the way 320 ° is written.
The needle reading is 30 °
